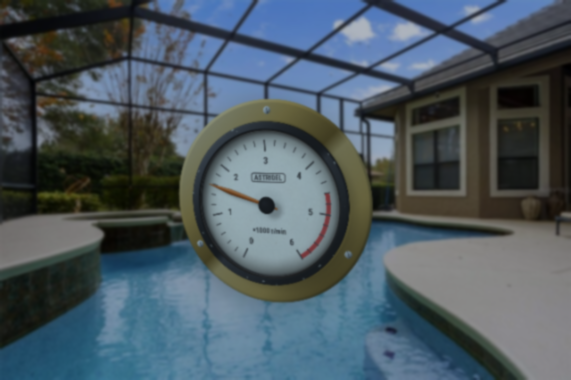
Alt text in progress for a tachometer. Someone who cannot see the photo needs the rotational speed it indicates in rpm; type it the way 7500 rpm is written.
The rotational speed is 1600 rpm
